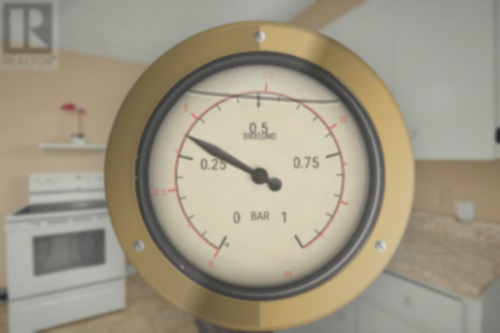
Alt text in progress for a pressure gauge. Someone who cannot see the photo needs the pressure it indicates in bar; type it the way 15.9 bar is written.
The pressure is 0.3 bar
